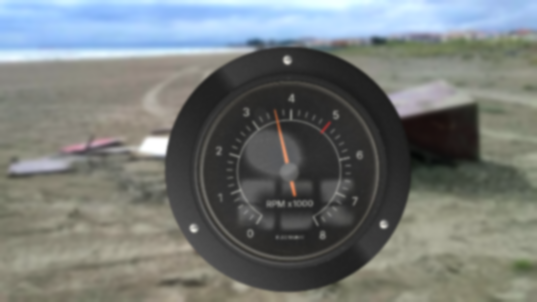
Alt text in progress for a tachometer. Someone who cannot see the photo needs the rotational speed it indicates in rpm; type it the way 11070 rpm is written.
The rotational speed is 3600 rpm
